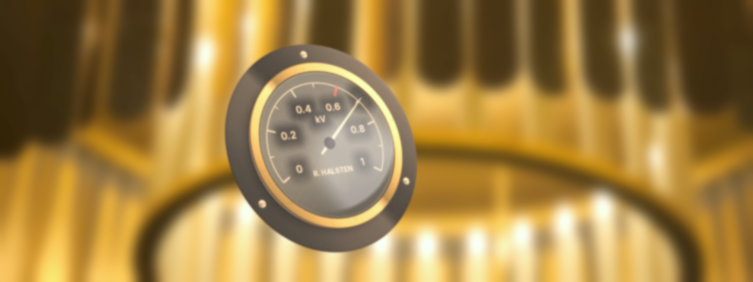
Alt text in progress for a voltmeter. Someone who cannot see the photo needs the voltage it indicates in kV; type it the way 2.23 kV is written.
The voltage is 0.7 kV
